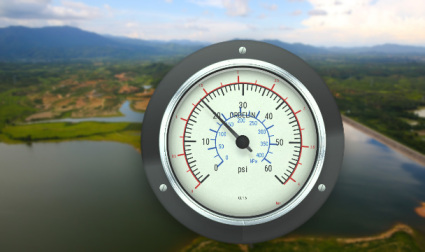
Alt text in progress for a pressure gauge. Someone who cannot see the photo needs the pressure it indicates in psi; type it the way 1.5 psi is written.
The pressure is 20 psi
